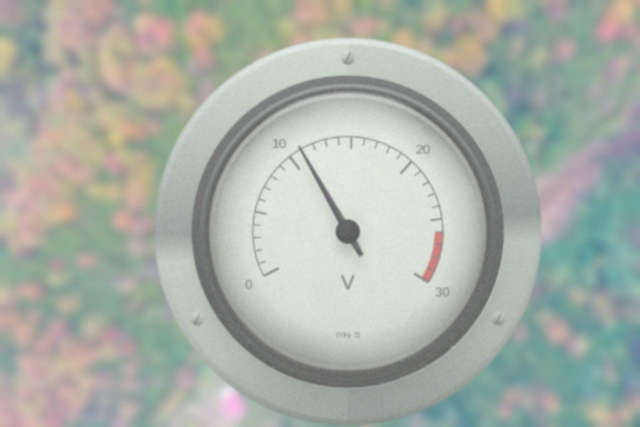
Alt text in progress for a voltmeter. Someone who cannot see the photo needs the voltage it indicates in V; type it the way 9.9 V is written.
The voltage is 11 V
